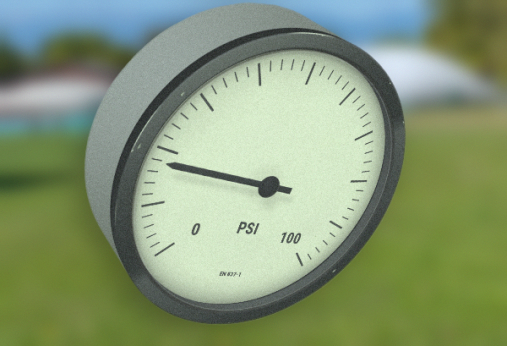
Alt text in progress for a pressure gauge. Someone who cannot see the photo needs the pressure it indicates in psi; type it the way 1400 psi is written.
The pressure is 18 psi
